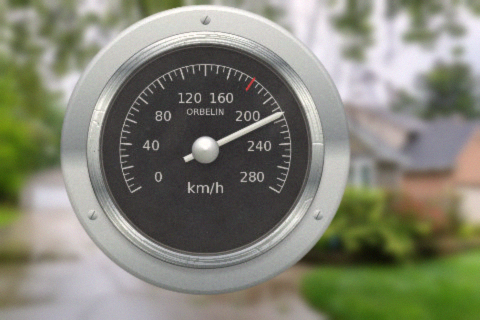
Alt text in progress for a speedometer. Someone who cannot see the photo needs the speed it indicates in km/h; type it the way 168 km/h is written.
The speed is 215 km/h
